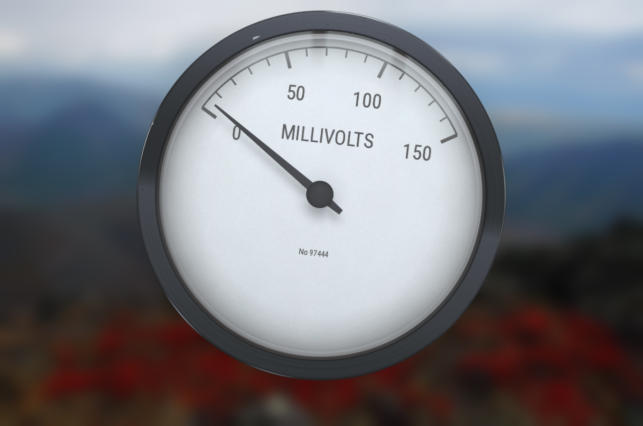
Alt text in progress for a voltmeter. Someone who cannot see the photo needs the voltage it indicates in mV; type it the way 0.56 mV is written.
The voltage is 5 mV
